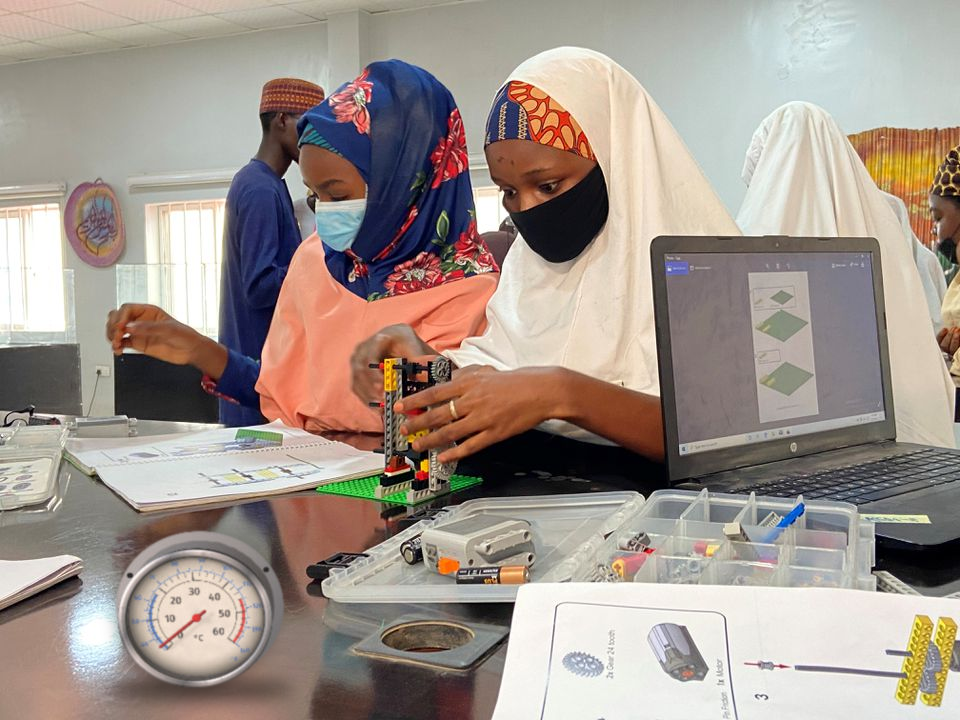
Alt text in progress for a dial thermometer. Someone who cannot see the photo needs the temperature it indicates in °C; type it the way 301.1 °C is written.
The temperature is 2 °C
